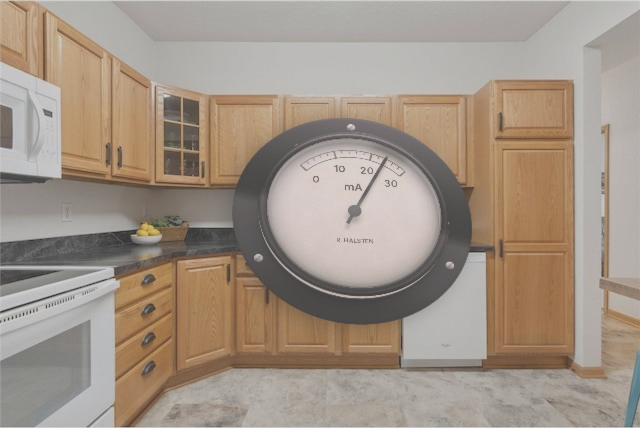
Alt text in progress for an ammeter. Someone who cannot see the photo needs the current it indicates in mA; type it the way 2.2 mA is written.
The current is 24 mA
